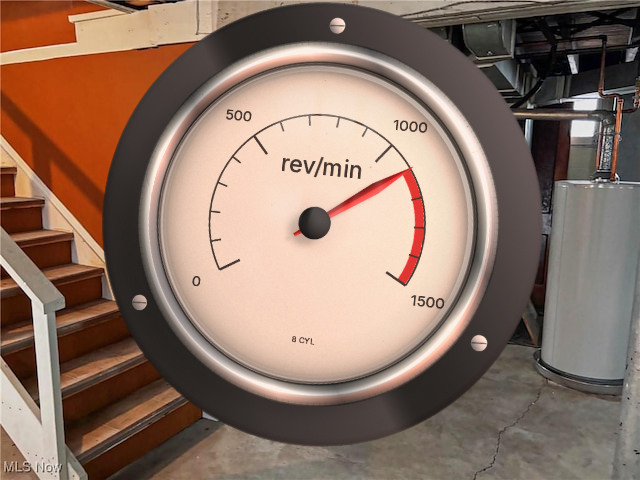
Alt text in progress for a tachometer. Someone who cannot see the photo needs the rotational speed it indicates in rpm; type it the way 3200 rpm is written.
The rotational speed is 1100 rpm
